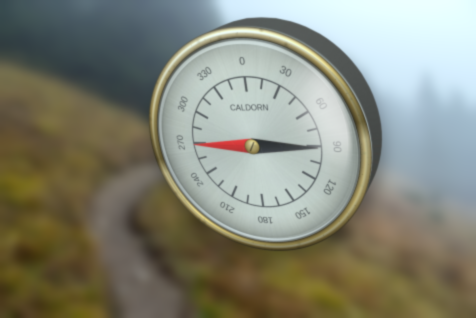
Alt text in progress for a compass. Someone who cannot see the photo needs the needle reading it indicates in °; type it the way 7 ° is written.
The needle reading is 270 °
